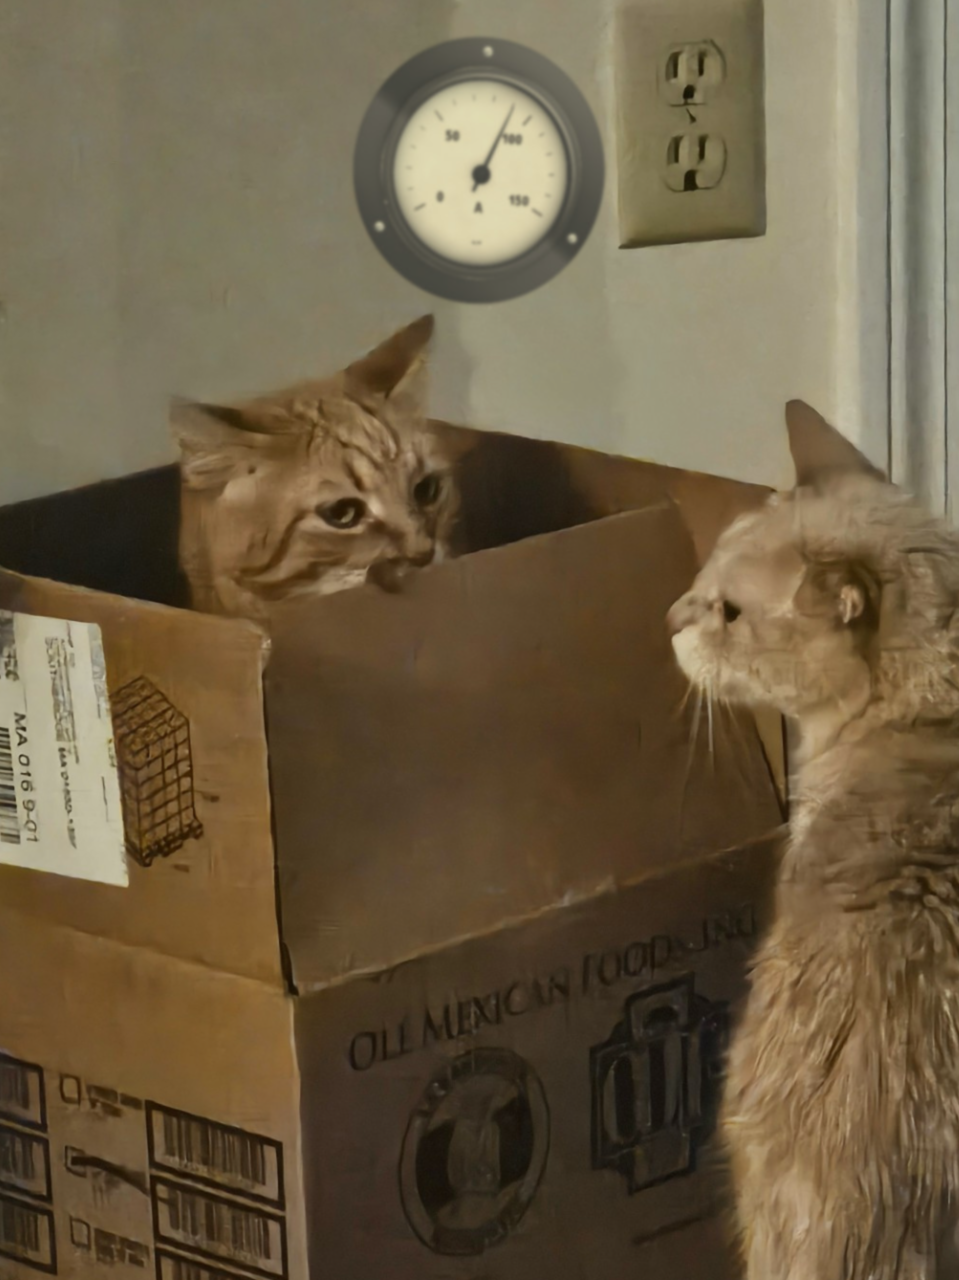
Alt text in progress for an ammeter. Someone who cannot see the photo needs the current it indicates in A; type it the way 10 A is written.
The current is 90 A
